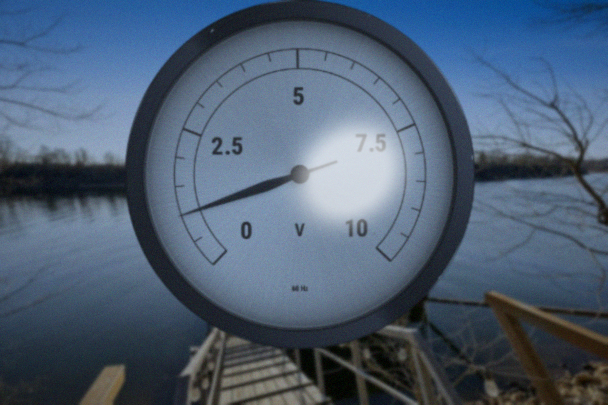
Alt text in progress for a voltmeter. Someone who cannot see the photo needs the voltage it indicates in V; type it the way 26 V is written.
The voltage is 1 V
